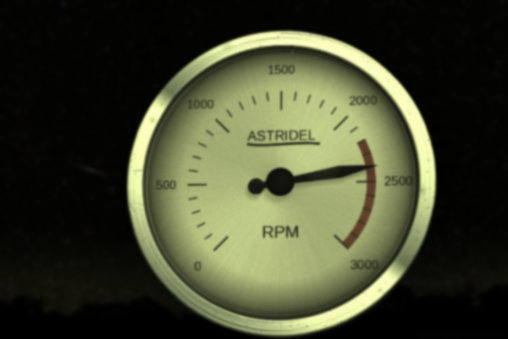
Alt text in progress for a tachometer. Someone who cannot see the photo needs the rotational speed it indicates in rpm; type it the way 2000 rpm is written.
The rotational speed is 2400 rpm
